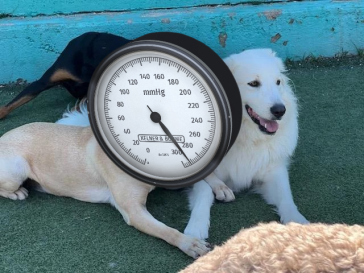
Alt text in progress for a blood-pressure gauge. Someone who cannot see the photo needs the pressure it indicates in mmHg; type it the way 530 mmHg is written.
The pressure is 290 mmHg
